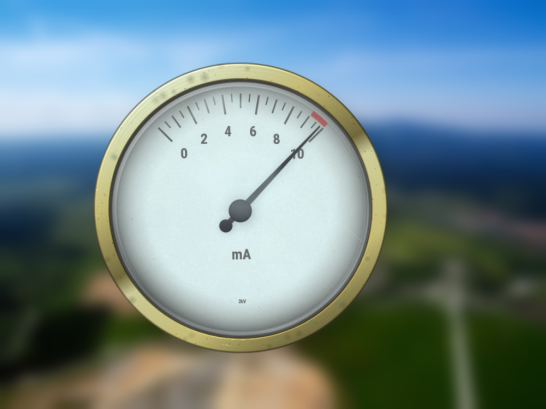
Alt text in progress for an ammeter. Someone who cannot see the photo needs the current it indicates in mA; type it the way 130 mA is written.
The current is 9.75 mA
